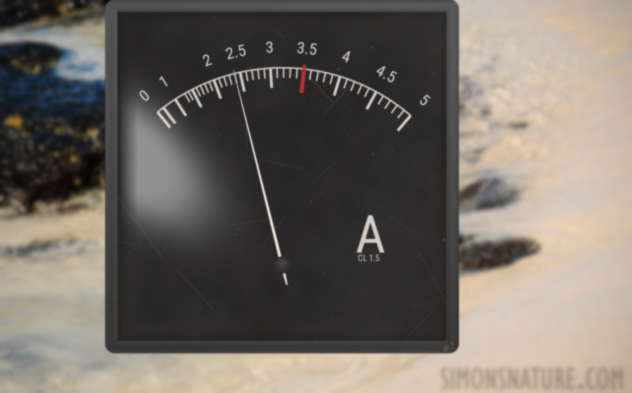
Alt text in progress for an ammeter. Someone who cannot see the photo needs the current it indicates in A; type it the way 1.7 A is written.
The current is 2.4 A
